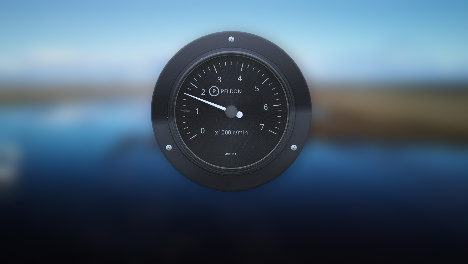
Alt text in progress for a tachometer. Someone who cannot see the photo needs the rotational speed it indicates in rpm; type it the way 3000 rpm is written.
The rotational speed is 1600 rpm
